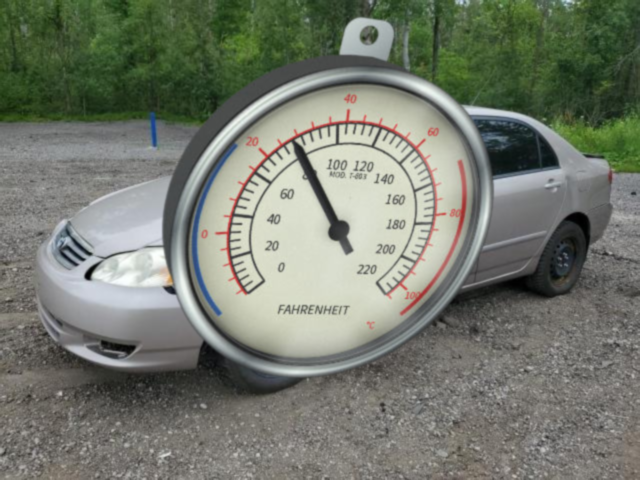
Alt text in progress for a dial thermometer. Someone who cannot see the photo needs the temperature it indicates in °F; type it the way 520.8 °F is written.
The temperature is 80 °F
